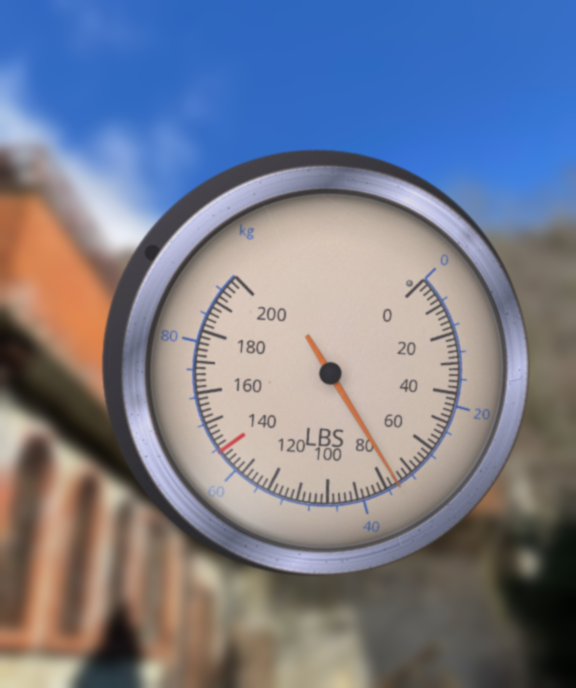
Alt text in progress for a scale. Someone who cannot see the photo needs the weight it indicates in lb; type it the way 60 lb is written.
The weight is 76 lb
